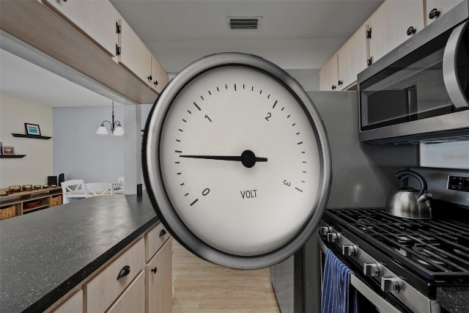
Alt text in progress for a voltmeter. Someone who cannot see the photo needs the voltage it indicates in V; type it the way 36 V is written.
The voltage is 0.45 V
